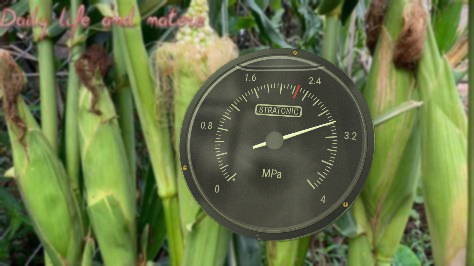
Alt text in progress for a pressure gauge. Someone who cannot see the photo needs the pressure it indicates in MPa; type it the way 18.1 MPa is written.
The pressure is 3 MPa
